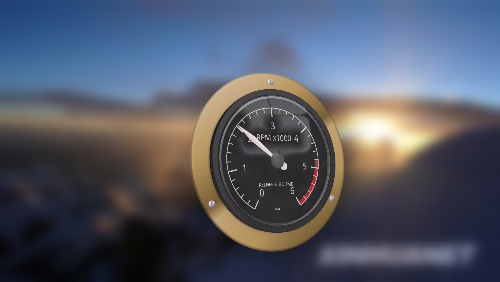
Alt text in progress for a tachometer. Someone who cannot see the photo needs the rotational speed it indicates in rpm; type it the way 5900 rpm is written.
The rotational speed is 2000 rpm
